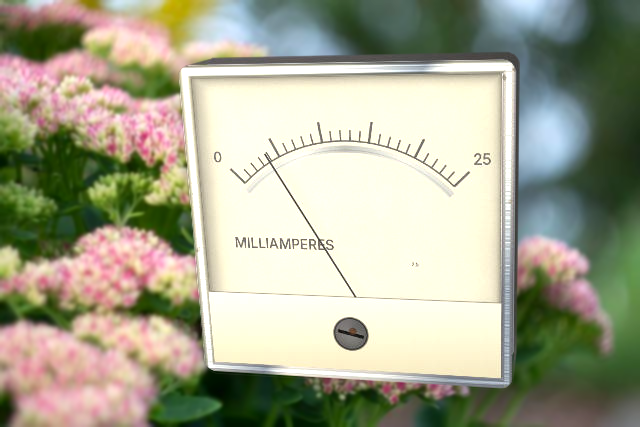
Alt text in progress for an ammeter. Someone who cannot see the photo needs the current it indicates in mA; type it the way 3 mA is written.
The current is 4 mA
